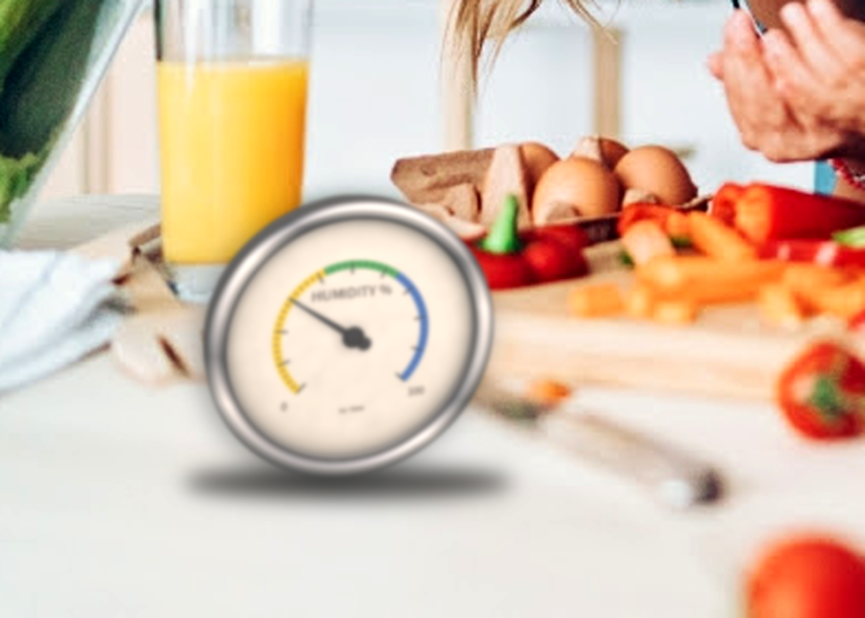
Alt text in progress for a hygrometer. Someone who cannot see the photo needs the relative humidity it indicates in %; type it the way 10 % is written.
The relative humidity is 30 %
